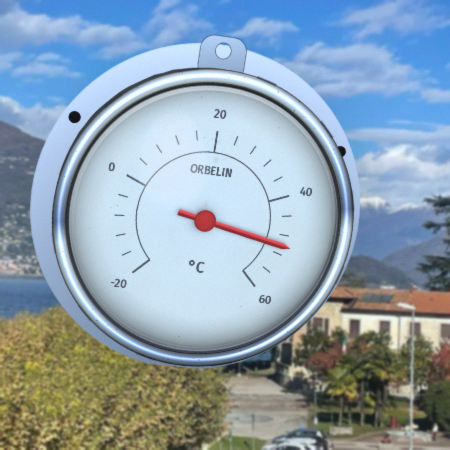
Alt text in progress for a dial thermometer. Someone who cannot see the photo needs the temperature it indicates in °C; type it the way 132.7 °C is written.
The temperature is 50 °C
